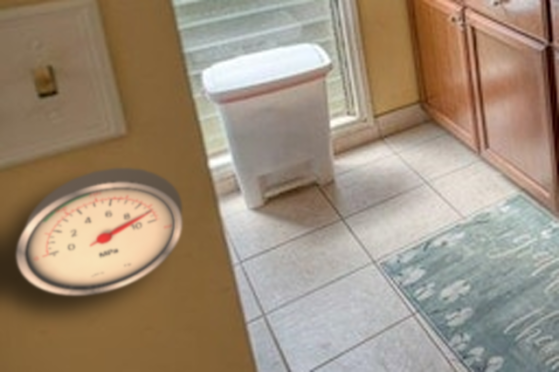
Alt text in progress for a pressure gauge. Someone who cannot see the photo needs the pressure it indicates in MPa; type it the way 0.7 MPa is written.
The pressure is 9 MPa
